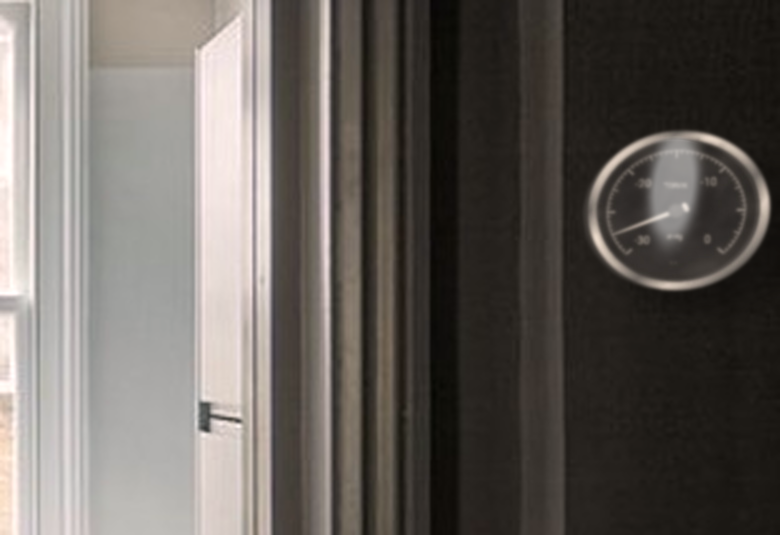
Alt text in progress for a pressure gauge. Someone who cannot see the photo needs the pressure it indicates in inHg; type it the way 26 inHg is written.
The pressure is -27.5 inHg
